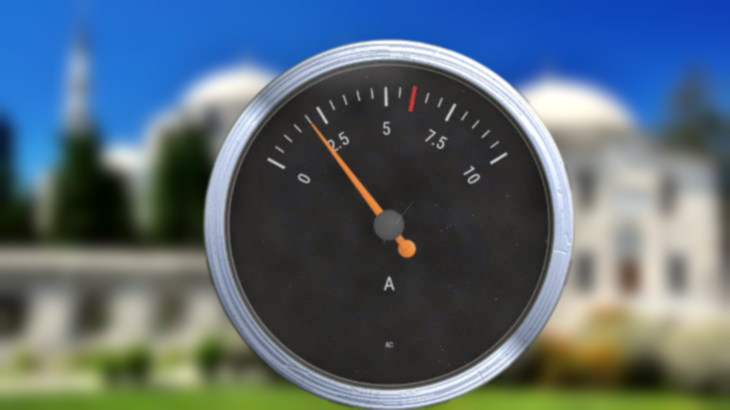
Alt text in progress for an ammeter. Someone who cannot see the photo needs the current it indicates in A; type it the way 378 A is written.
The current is 2 A
